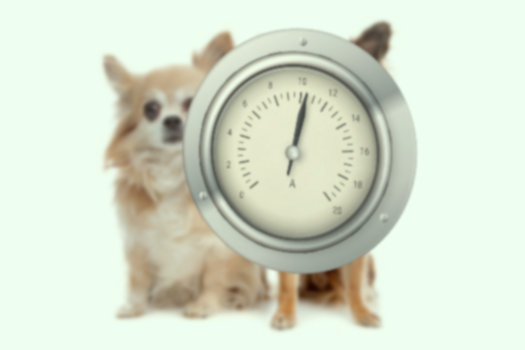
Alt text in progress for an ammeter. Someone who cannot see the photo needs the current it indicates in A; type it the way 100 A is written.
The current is 10.5 A
